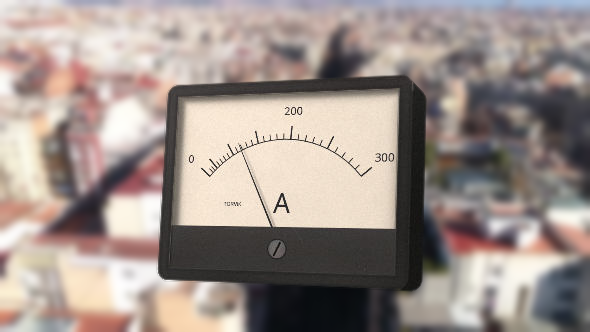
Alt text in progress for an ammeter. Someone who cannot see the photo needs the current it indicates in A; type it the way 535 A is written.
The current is 120 A
